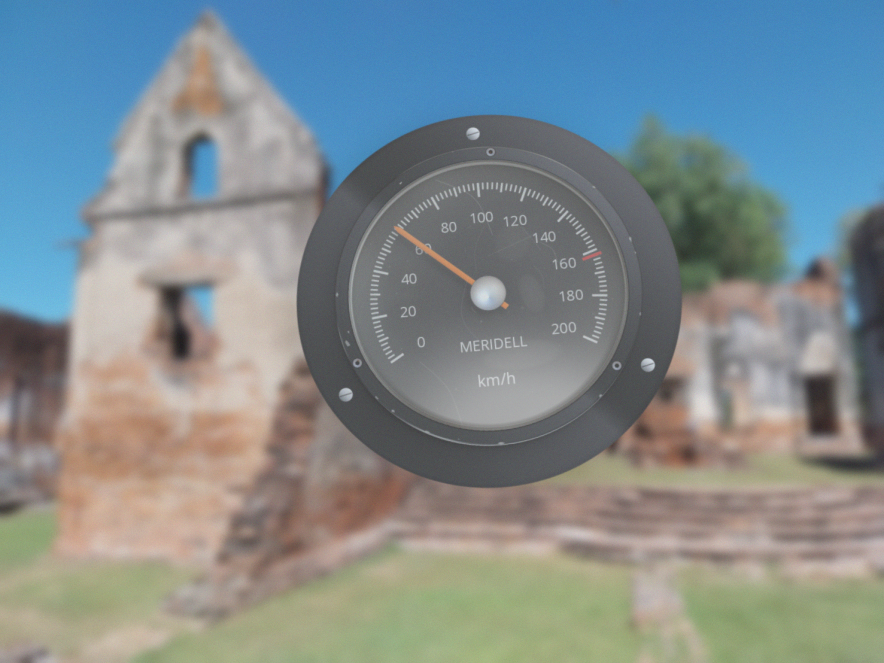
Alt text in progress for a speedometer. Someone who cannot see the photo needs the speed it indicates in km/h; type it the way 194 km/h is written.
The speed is 60 km/h
